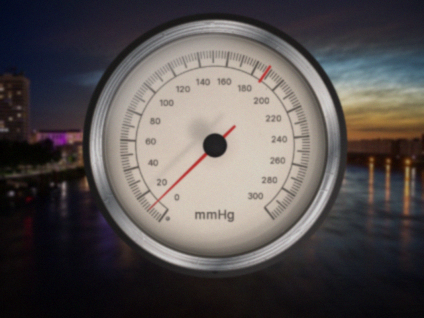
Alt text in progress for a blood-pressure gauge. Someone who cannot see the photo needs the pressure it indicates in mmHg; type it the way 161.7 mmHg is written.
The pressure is 10 mmHg
